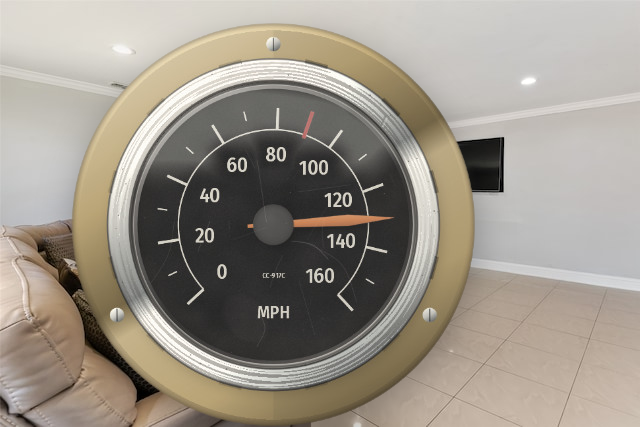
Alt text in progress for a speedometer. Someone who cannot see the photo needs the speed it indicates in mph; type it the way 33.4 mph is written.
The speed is 130 mph
